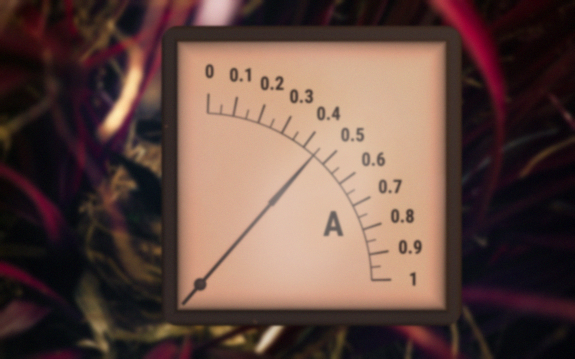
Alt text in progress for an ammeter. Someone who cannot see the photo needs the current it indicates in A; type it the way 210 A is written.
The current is 0.45 A
